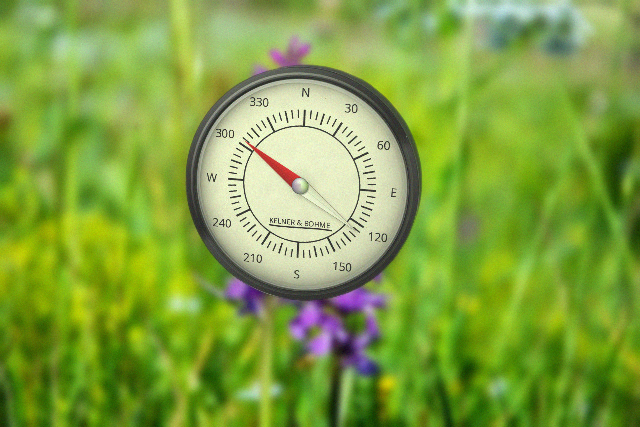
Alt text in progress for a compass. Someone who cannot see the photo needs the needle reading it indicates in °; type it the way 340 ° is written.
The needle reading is 305 °
